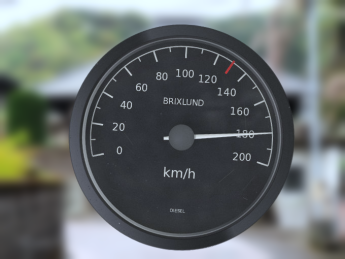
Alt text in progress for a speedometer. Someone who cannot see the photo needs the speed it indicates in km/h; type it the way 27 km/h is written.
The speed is 180 km/h
